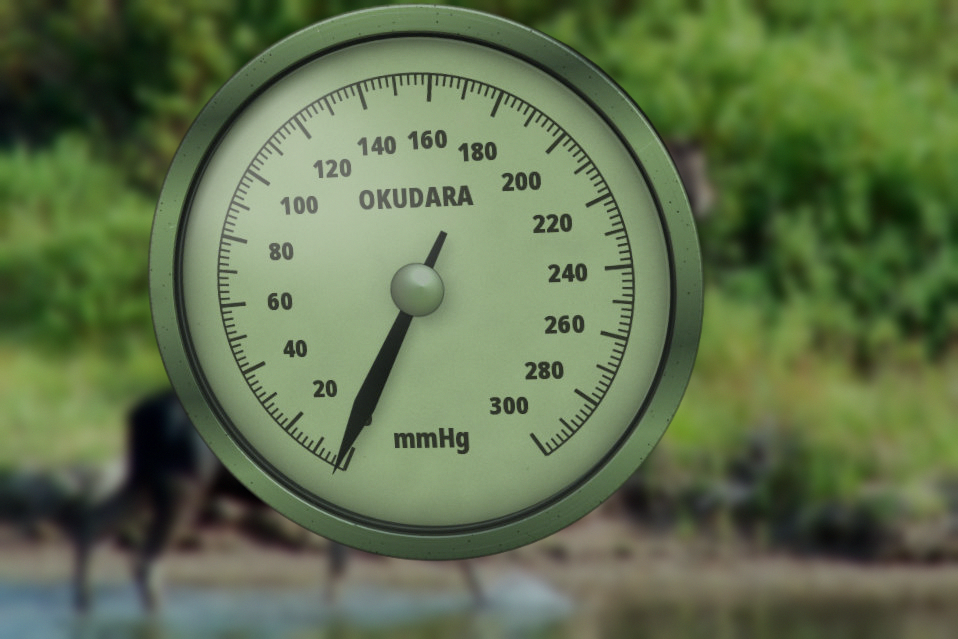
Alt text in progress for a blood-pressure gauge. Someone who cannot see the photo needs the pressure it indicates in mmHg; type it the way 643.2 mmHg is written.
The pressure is 2 mmHg
